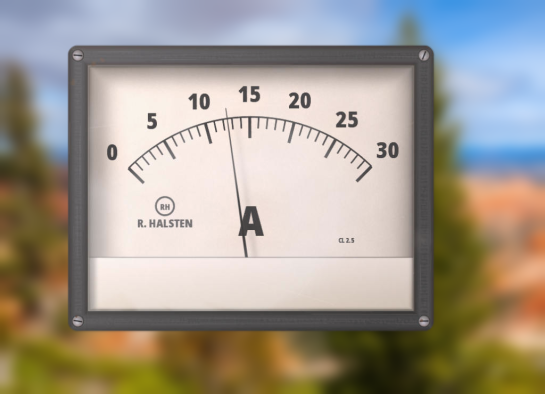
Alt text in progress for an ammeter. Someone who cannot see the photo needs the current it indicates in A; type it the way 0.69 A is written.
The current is 12.5 A
